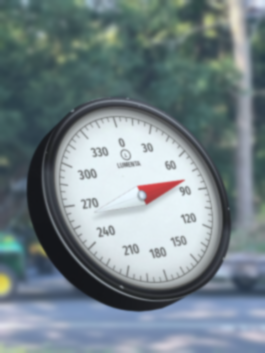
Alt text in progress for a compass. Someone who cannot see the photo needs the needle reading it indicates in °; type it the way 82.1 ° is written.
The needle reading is 80 °
